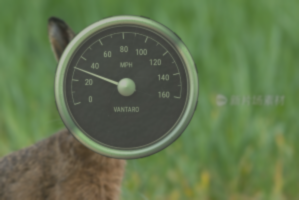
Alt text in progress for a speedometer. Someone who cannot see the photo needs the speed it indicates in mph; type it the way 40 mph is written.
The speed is 30 mph
